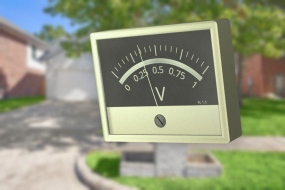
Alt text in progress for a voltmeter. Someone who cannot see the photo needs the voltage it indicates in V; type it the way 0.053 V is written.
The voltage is 0.35 V
